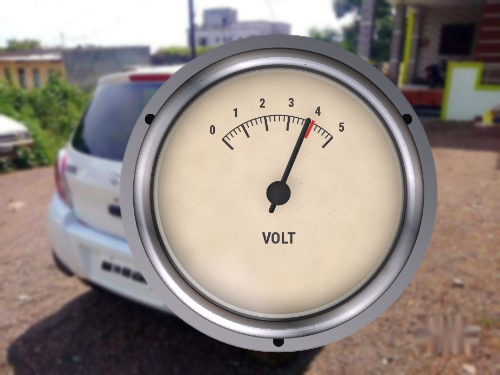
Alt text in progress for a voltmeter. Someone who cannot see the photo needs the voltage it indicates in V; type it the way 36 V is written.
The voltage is 3.8 V
